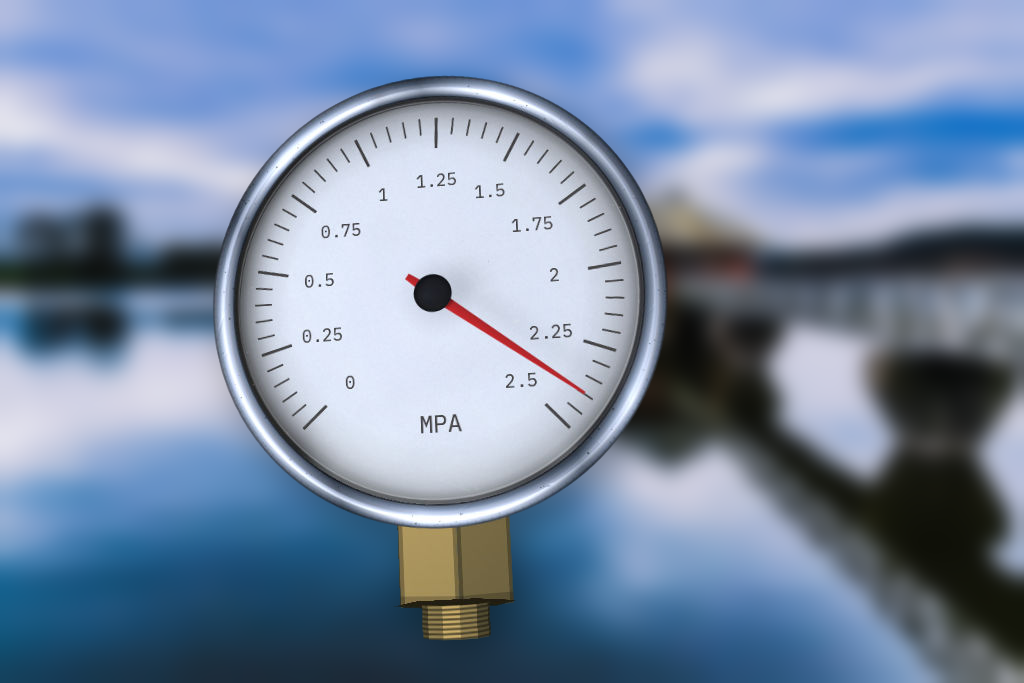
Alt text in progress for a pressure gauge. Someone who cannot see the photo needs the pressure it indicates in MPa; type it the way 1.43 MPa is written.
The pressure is 2.4 MPa
